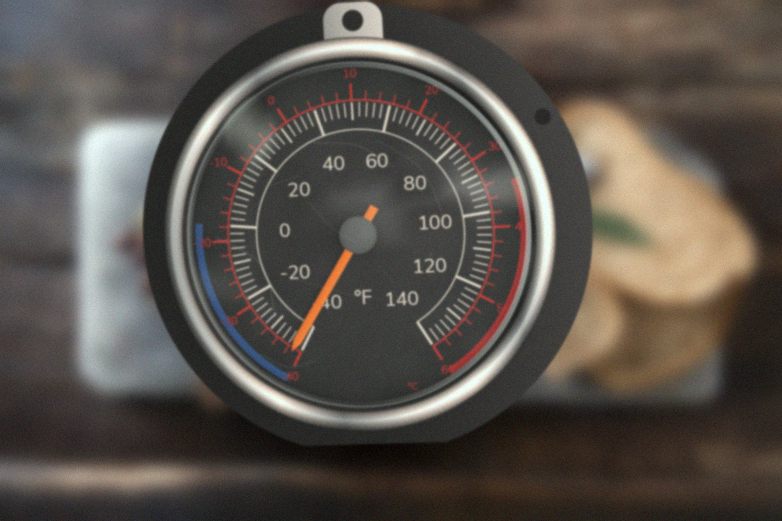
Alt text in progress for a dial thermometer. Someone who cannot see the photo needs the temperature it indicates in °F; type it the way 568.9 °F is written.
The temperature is -38 °F
